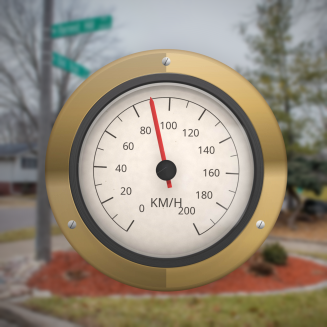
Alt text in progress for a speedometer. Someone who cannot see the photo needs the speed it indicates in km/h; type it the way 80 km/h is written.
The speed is 90 km/h
